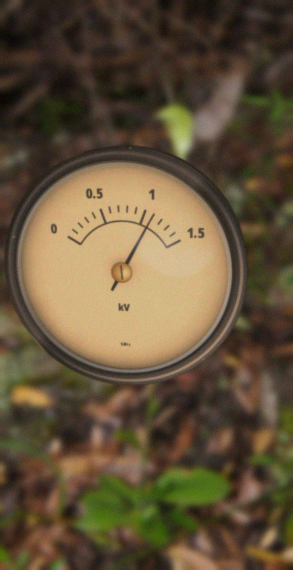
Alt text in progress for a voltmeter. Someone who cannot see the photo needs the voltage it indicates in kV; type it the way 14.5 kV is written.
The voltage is 1.1 kV
